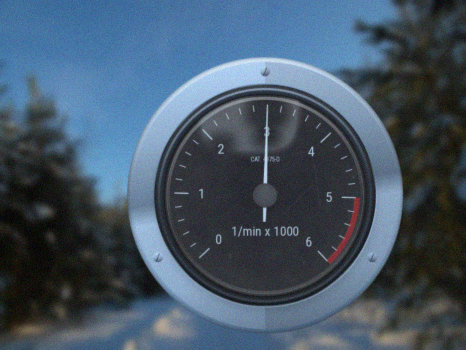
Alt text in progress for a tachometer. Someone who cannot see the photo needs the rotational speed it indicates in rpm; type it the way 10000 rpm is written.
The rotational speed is 3000 rpm
